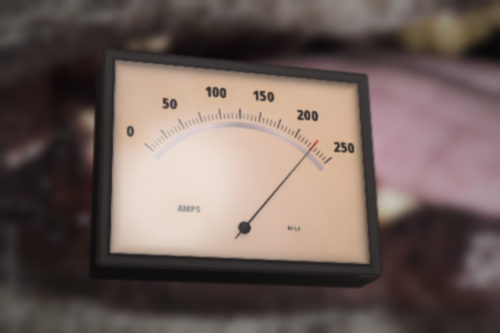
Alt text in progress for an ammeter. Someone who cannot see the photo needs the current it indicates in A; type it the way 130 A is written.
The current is 225 A
